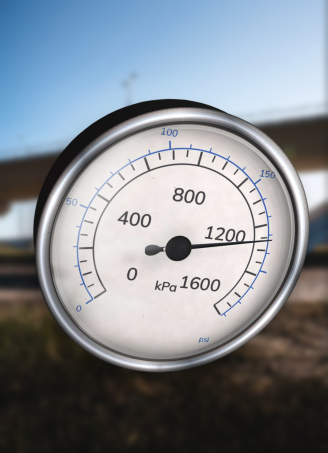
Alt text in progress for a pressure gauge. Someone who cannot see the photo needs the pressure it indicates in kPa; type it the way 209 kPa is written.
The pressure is 1250 kPa
